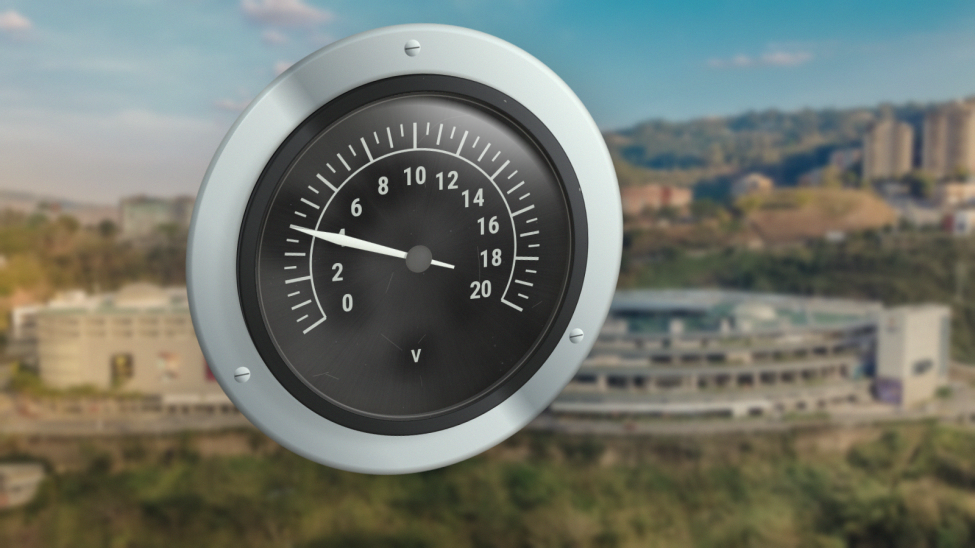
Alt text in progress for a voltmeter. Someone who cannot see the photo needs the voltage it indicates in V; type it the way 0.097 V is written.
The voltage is 4 V
